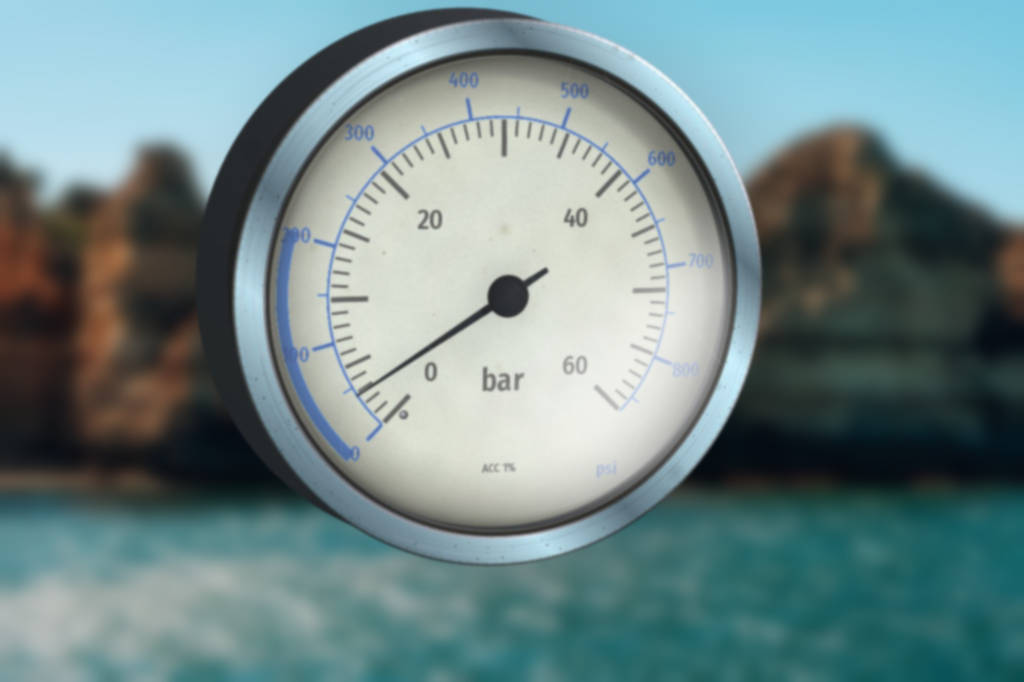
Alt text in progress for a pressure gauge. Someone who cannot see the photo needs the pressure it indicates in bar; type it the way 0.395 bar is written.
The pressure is 3 bar
